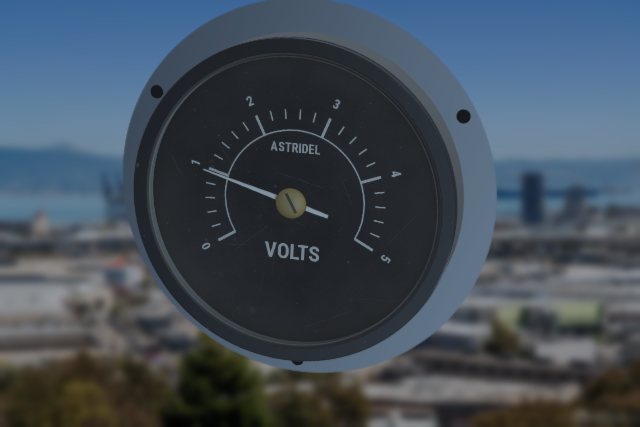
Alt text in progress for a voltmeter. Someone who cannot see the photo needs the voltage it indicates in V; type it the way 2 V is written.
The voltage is 1 V
